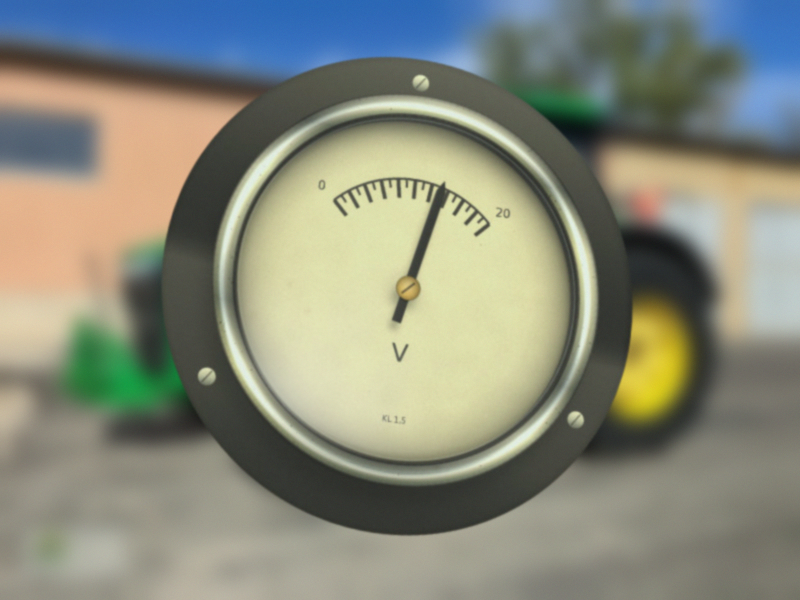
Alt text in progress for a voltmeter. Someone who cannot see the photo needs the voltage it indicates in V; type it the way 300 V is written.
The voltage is 13 V
